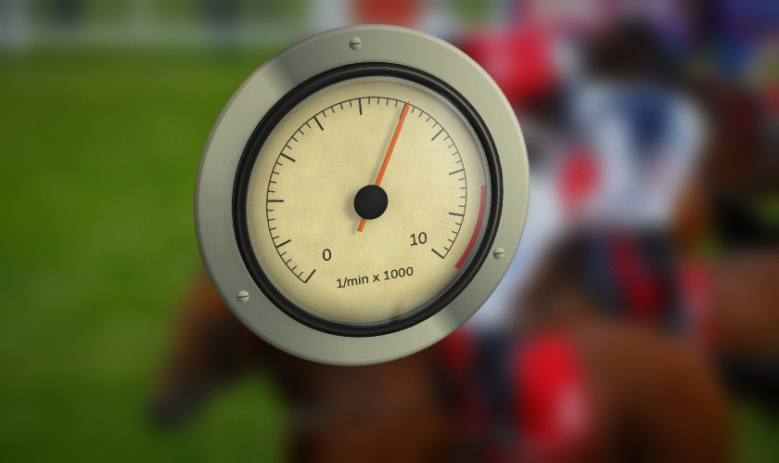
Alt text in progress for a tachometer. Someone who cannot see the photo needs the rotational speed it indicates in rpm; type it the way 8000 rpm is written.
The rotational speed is 6000 rpm
